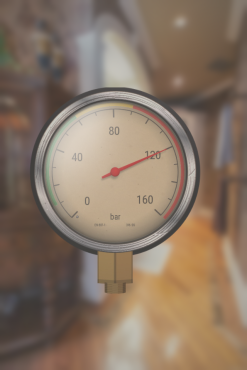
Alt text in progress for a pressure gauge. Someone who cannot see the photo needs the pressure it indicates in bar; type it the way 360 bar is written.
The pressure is 120 bar
